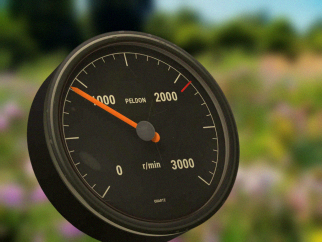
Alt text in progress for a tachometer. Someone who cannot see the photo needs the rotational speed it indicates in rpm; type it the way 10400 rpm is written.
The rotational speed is 900 rpm
